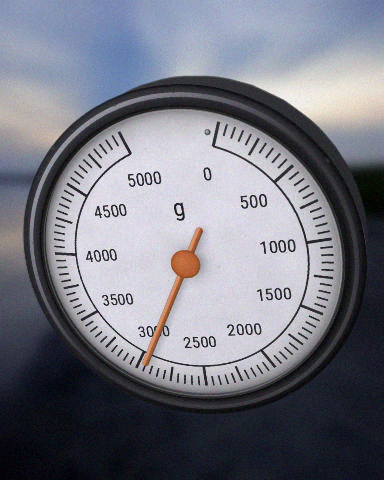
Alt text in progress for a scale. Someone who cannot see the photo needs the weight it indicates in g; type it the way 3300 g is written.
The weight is 2950 g
